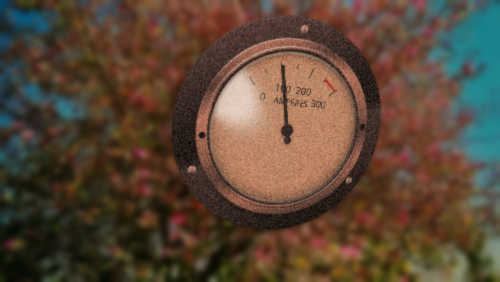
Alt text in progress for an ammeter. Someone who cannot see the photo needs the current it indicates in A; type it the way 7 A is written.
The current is 100 A
